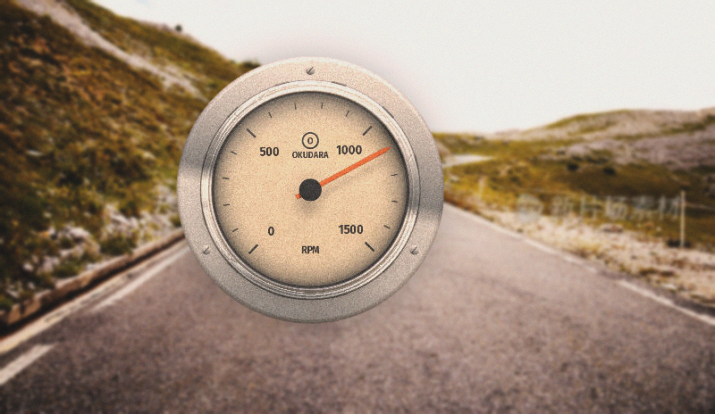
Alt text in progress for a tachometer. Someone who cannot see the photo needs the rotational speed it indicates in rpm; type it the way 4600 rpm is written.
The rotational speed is 1100 rpm
